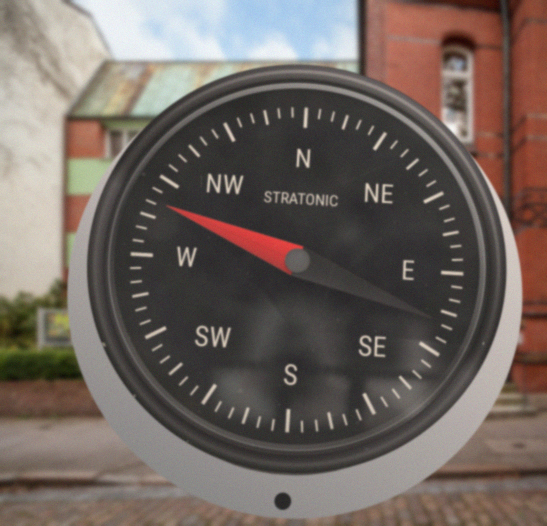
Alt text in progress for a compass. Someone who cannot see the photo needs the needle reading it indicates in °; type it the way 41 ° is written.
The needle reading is 290 °
